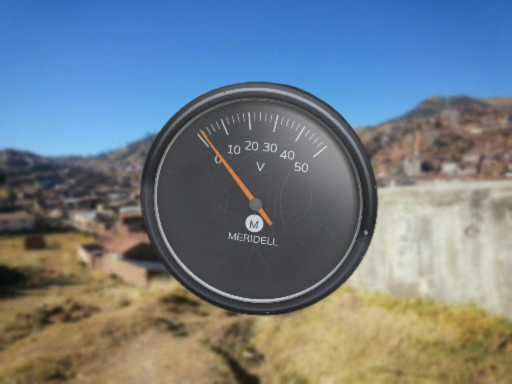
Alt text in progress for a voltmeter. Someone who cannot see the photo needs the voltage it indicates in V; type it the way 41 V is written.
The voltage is 2 V
